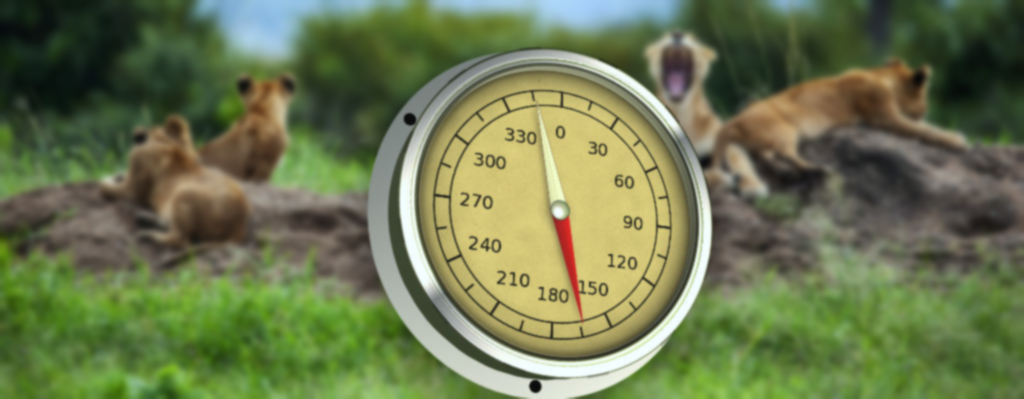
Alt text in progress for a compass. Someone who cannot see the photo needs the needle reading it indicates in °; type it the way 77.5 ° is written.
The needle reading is 165 °
